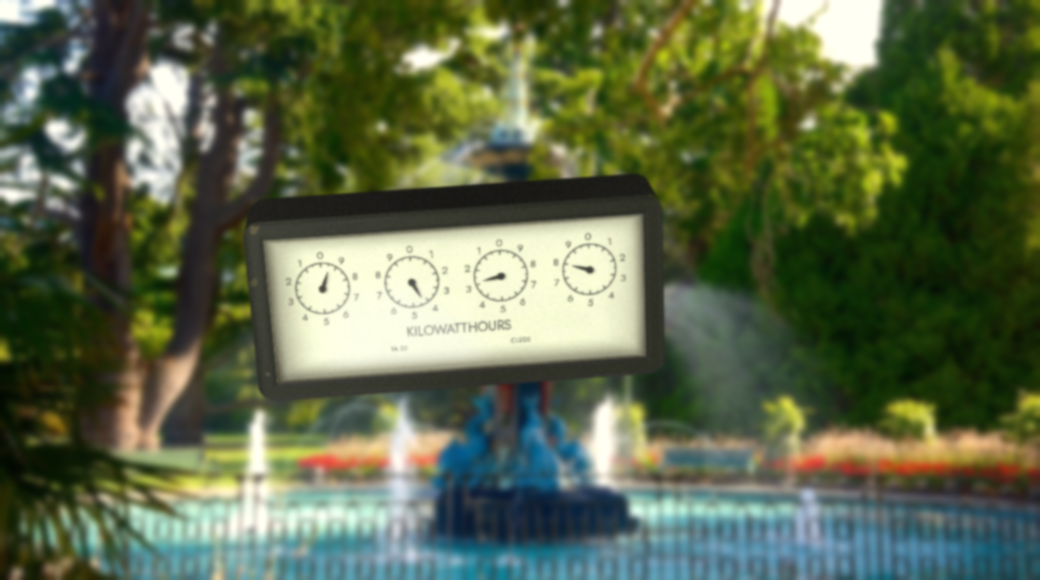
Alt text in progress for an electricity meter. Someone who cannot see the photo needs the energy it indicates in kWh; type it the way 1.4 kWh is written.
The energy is 9428 kWh
